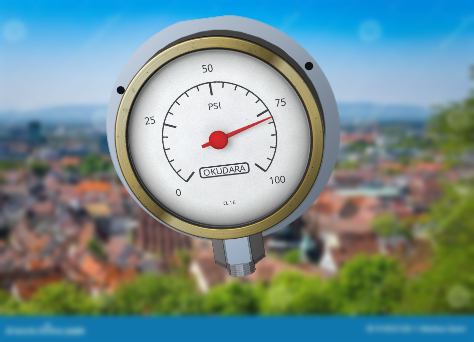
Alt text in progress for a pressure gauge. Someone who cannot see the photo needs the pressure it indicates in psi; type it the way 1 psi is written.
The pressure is 77.5 psi
